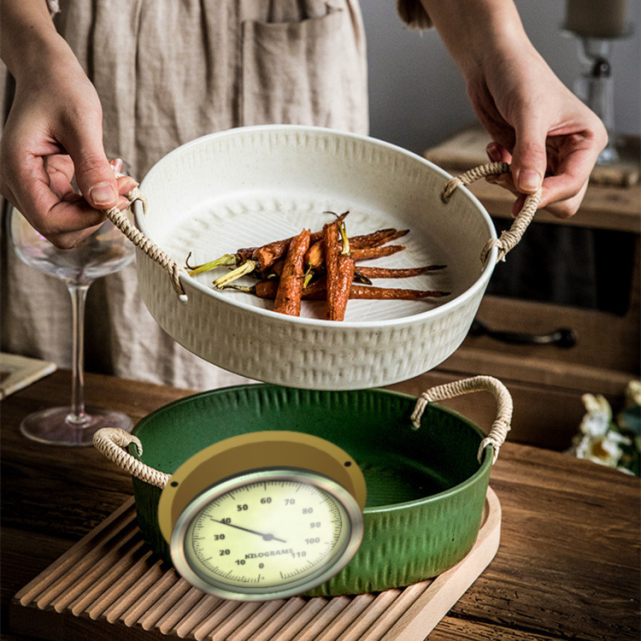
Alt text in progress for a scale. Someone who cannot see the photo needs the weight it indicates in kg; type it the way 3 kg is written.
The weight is 40 kg
